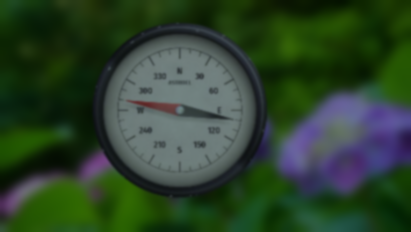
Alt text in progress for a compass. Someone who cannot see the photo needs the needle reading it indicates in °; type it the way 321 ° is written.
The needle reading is 280 °
